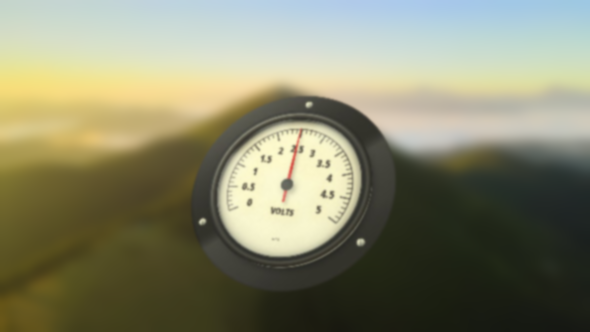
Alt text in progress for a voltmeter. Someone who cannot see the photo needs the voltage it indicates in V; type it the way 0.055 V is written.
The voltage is 2.5 V
